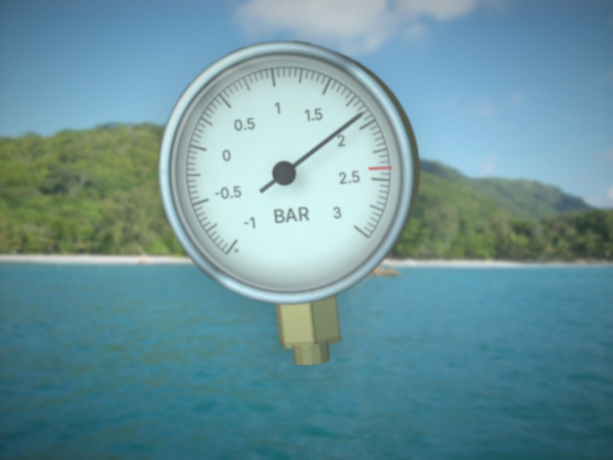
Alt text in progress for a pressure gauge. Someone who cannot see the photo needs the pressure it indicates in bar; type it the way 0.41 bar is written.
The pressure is 1.9 bar
